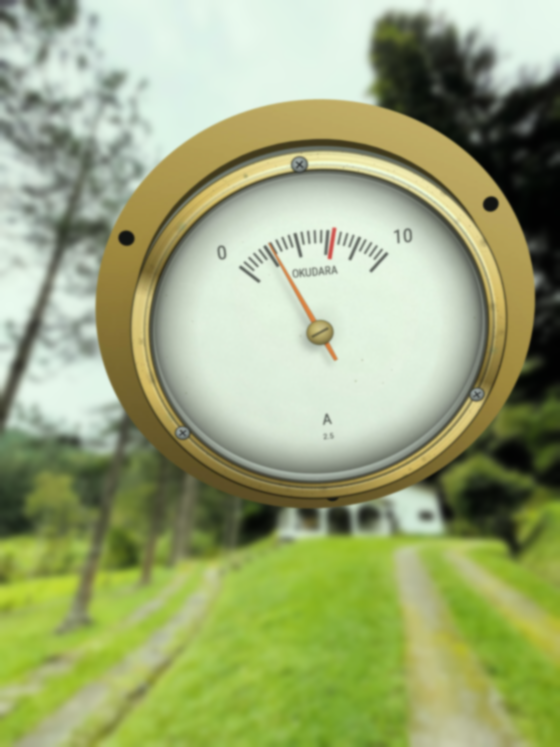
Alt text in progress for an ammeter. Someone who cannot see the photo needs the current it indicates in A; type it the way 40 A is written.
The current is 2.4 A
